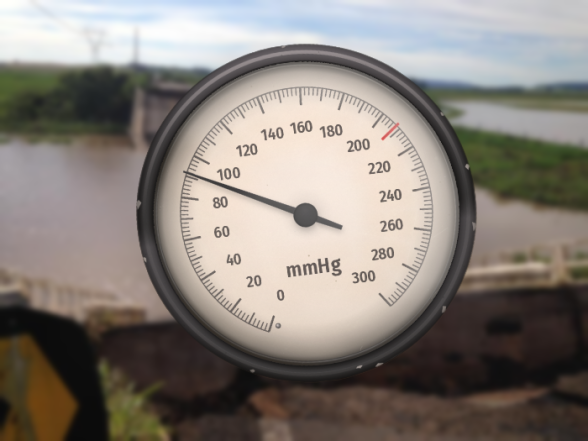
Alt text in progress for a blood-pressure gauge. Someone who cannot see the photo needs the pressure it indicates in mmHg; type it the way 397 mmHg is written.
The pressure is 92 mmHg
